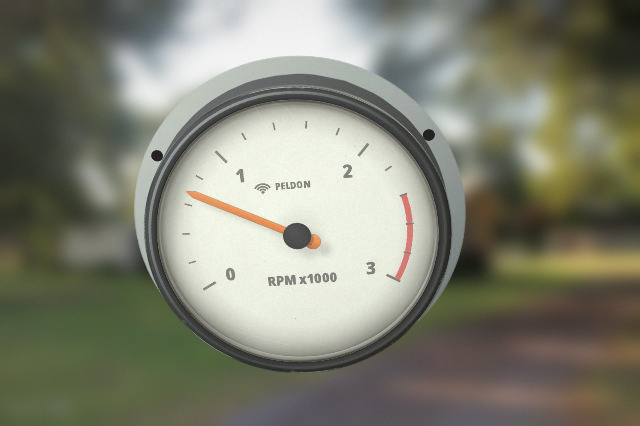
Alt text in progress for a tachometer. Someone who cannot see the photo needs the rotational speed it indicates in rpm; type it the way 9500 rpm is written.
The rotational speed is 700 rpm
